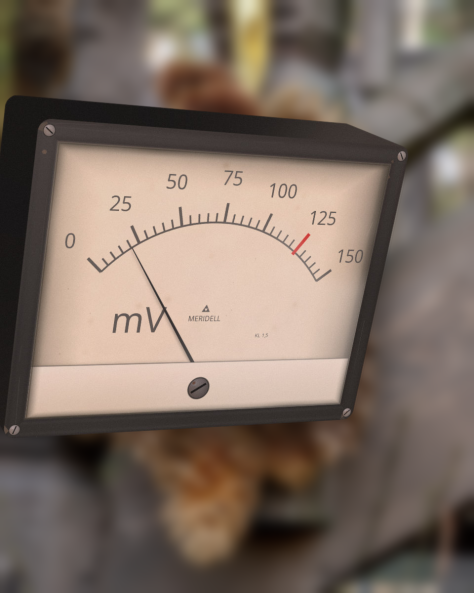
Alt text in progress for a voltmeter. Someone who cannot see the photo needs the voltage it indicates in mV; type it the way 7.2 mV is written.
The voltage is 20 mV
